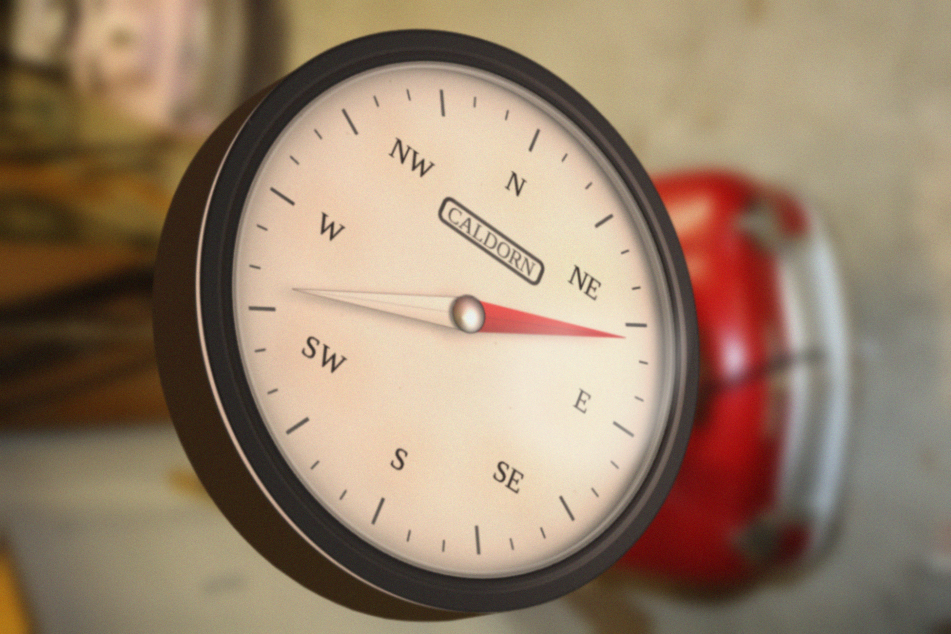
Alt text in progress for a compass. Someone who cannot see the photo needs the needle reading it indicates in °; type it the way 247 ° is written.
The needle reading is 65 °
